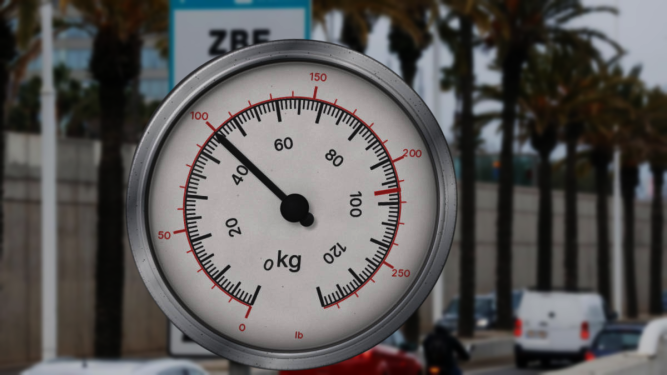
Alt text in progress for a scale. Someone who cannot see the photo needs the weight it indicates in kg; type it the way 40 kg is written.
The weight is 45 kg
